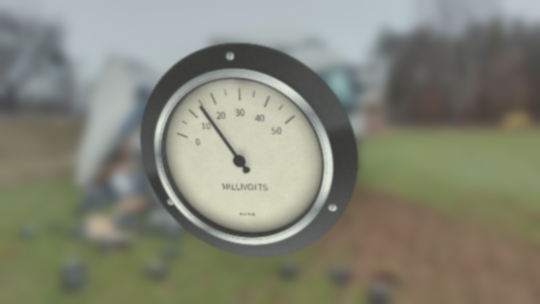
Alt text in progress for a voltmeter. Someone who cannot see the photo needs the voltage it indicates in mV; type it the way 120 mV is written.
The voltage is 15 mV
